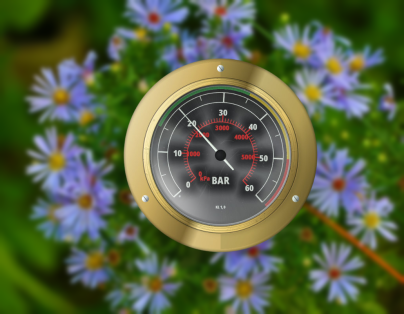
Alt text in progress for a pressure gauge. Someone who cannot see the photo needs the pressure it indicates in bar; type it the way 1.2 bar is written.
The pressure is 20 bar
